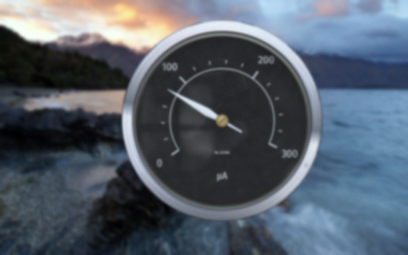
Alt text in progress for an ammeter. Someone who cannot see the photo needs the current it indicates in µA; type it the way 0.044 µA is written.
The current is 80 µA
